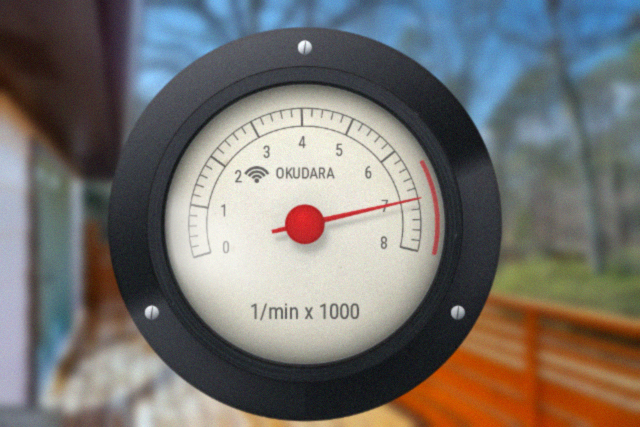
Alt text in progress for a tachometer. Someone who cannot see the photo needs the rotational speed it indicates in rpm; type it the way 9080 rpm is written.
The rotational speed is 7000 rpm
